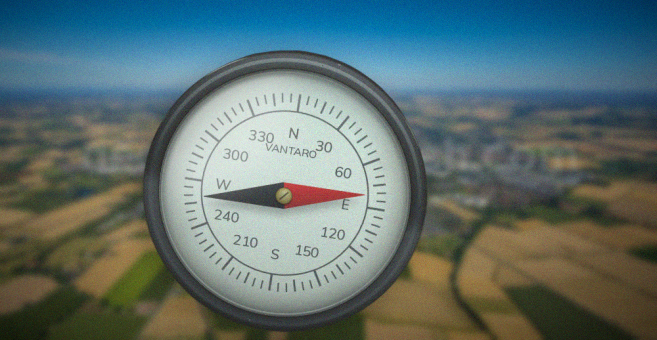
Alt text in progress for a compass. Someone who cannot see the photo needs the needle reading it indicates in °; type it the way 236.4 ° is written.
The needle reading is 80 °
